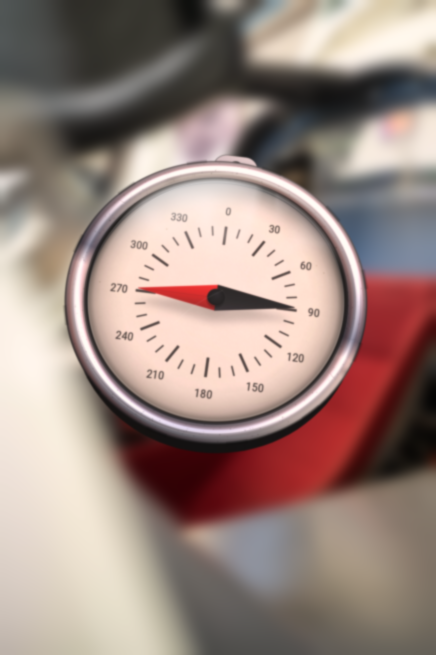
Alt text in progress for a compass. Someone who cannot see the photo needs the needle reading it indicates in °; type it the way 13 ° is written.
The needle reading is 270 °
